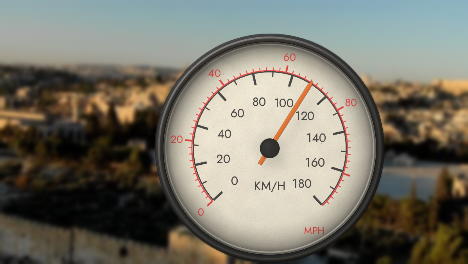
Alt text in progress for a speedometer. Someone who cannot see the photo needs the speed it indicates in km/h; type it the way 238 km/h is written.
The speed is 110 km/h
